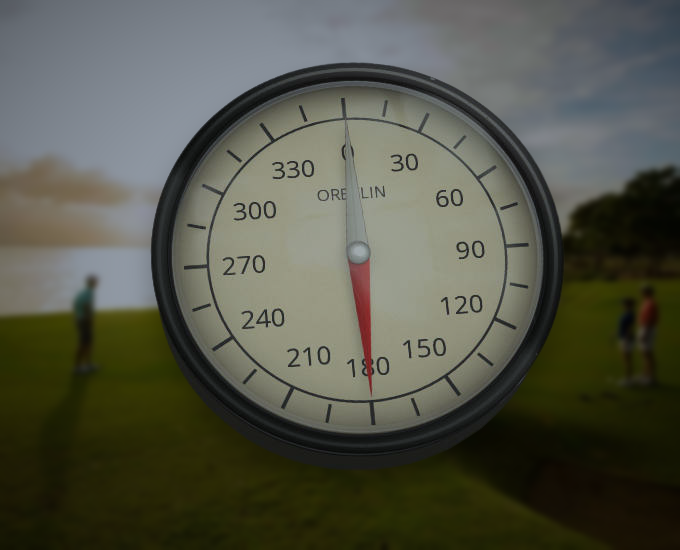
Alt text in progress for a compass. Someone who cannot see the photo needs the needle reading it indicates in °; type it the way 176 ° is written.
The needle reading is 180 °
